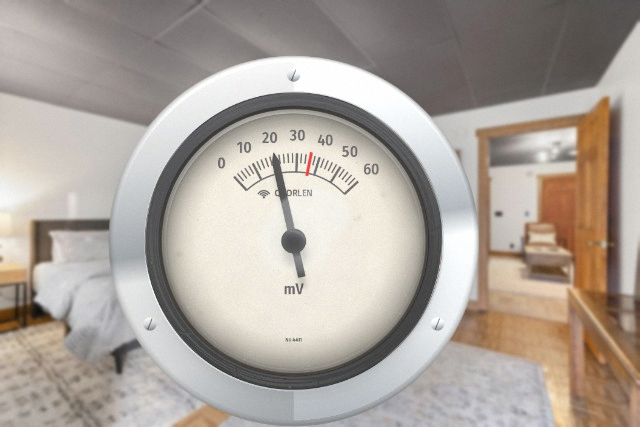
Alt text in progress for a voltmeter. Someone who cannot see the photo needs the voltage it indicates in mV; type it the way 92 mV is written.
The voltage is 20 mV
